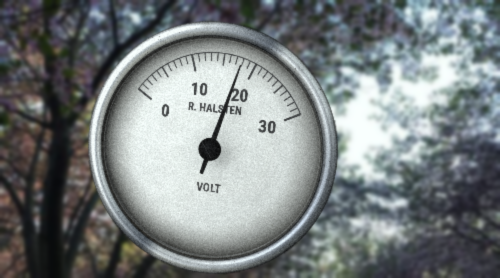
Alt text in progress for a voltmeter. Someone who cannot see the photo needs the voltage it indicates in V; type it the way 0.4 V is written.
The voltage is 18 V
